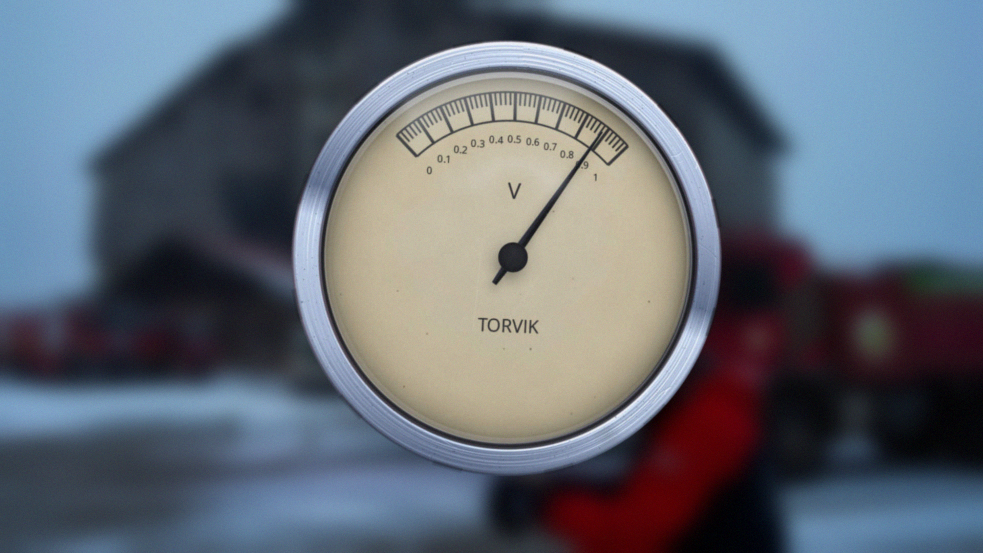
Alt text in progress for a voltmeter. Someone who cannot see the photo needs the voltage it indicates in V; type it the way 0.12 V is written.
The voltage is 0.88 V
